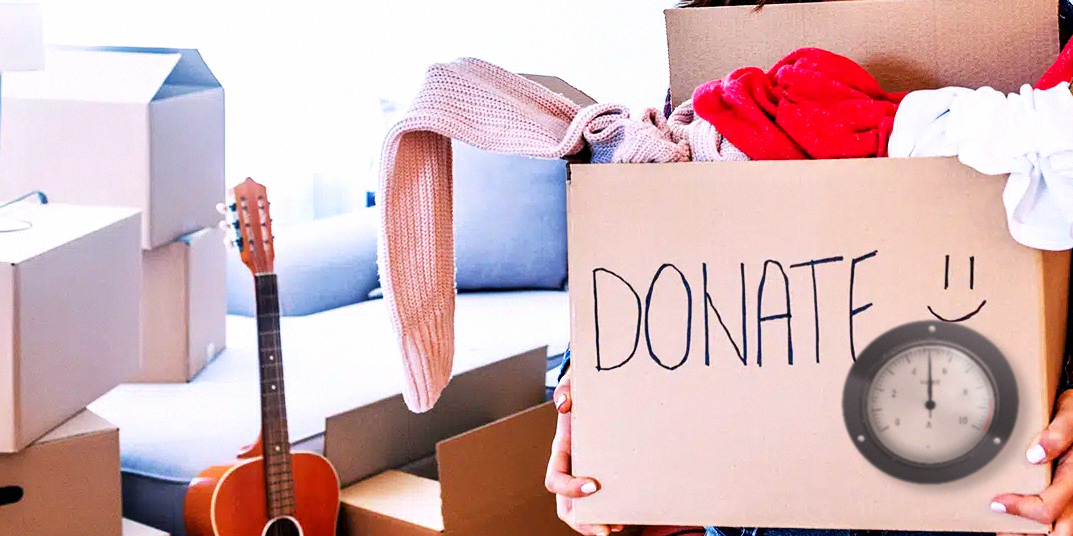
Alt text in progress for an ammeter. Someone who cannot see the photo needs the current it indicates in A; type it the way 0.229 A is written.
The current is 5 A
